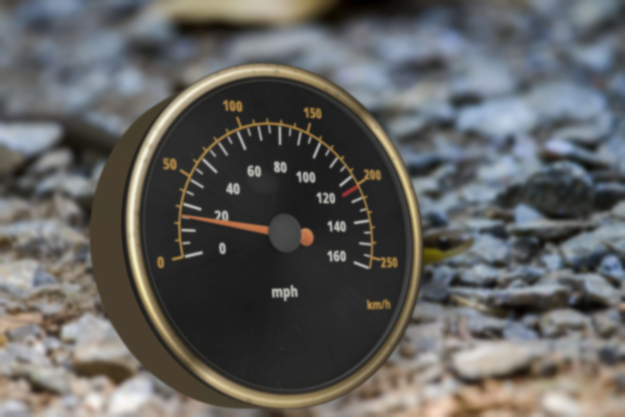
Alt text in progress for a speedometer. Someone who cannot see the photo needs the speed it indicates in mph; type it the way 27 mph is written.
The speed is 15 mph
